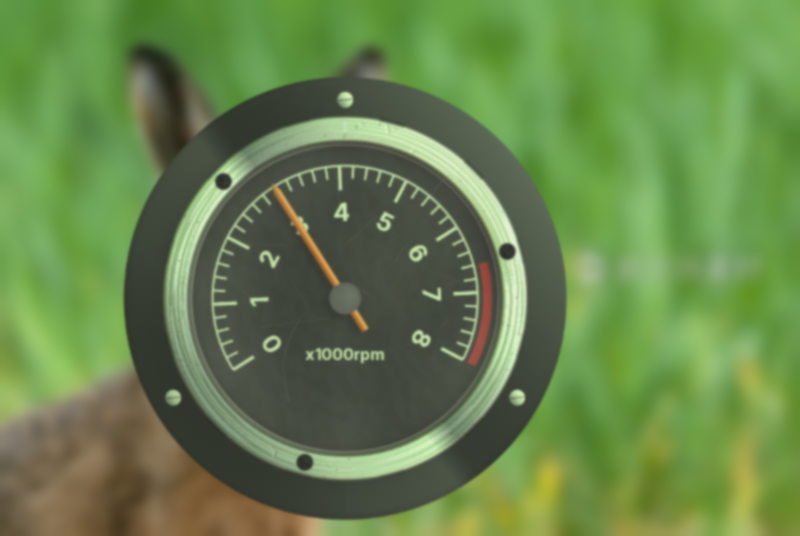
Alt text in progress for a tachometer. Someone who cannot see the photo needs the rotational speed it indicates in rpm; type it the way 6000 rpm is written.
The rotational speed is 3000 rpm
